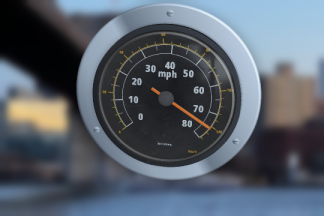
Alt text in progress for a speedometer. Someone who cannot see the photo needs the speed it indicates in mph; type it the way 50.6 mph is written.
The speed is 75 mph
